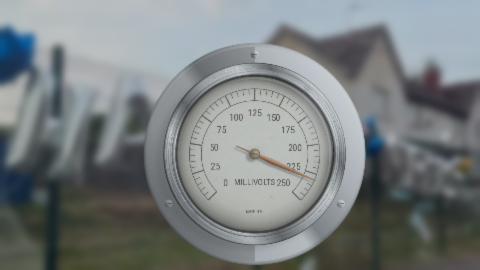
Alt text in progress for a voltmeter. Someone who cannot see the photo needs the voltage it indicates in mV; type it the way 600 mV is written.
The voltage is 230 mV
